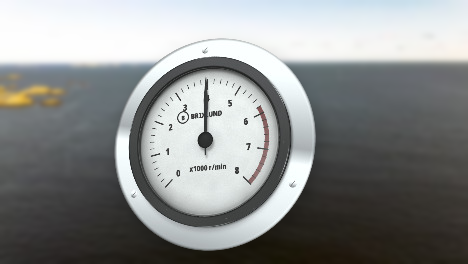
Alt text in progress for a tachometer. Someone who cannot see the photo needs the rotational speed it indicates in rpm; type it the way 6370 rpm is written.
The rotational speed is 4000 rpm
